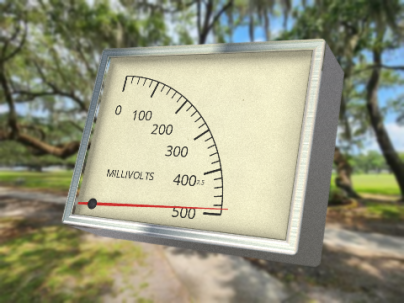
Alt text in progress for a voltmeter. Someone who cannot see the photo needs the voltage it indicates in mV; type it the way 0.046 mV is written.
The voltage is 490 mV
